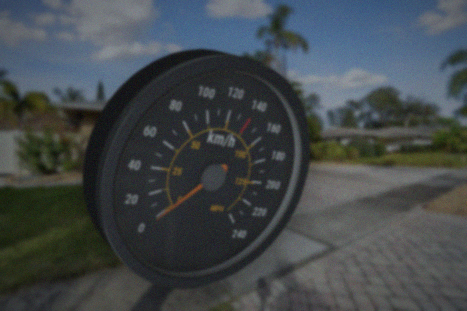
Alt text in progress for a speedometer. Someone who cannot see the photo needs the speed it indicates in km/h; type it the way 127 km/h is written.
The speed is 0 km/h
